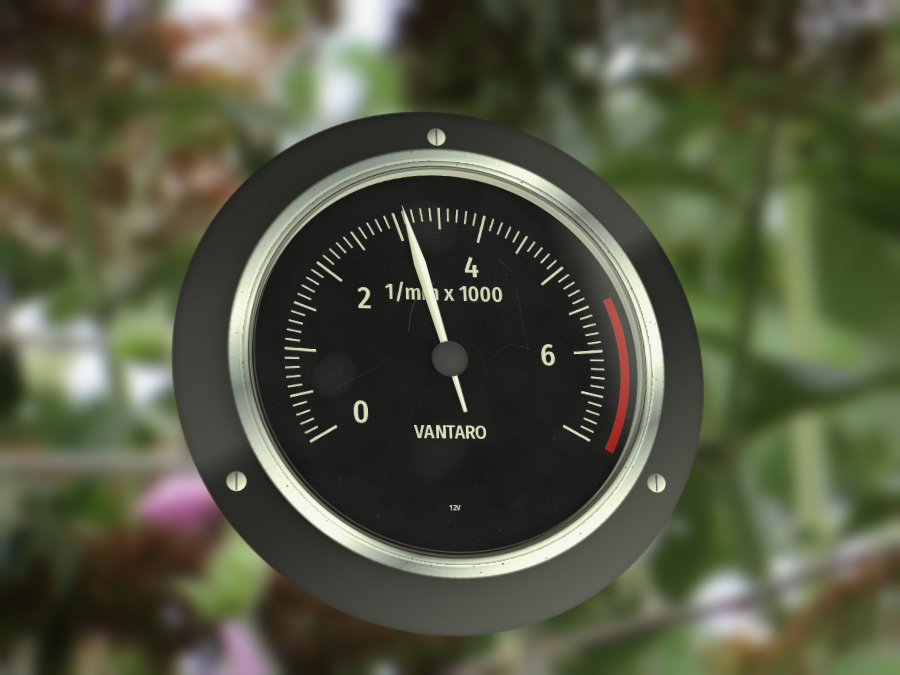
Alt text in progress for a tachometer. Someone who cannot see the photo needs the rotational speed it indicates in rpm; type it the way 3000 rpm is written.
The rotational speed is 3100 rpm
